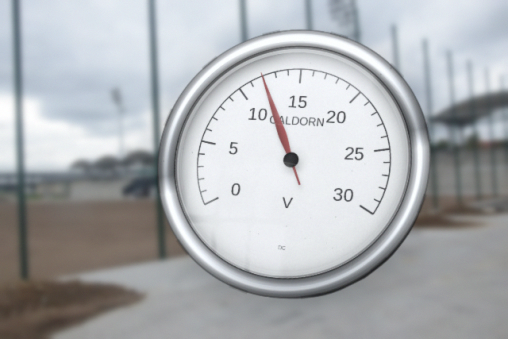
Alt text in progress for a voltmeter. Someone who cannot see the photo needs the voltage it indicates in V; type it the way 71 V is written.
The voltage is 12 V
